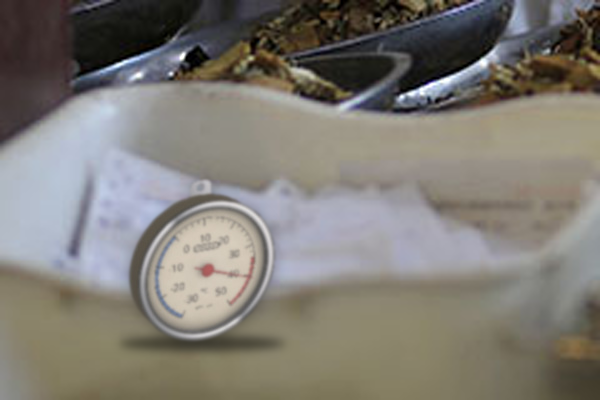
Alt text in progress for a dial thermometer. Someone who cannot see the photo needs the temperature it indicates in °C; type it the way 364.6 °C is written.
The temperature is 40 °C
